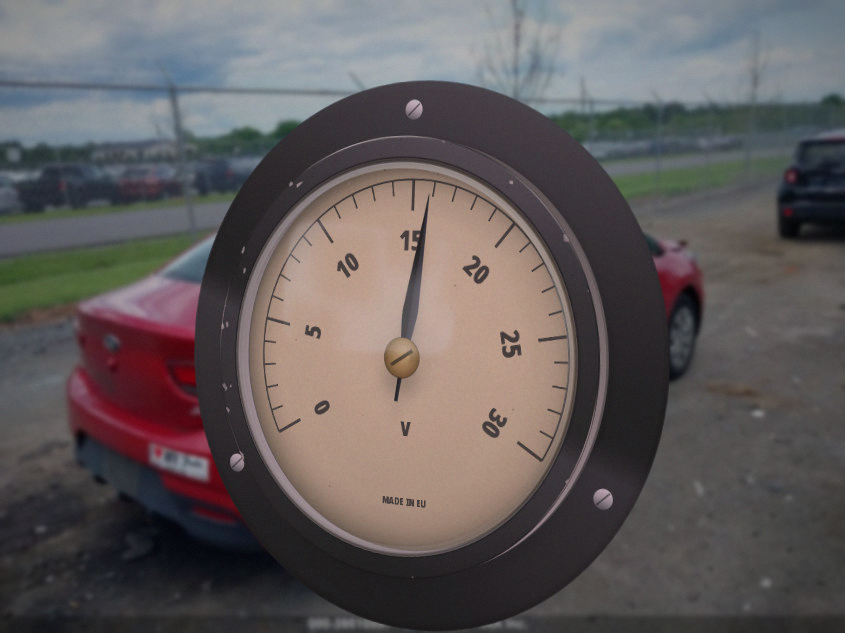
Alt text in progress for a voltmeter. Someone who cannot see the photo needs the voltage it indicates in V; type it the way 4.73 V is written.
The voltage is 16 V
